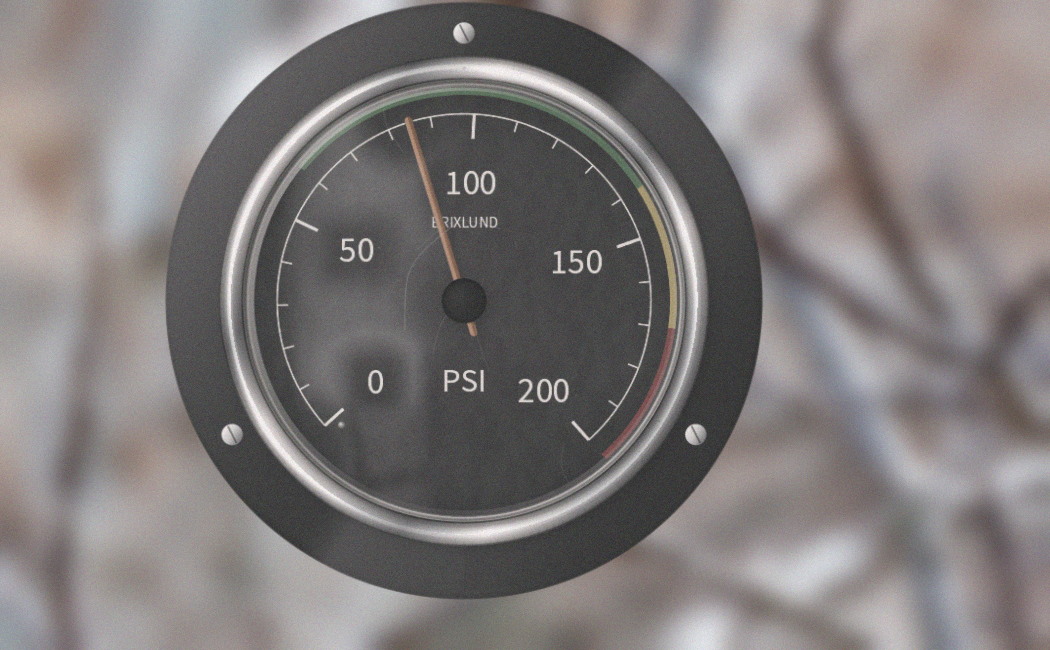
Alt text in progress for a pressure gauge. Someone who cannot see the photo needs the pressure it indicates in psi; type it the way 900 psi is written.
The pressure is 85 psi
